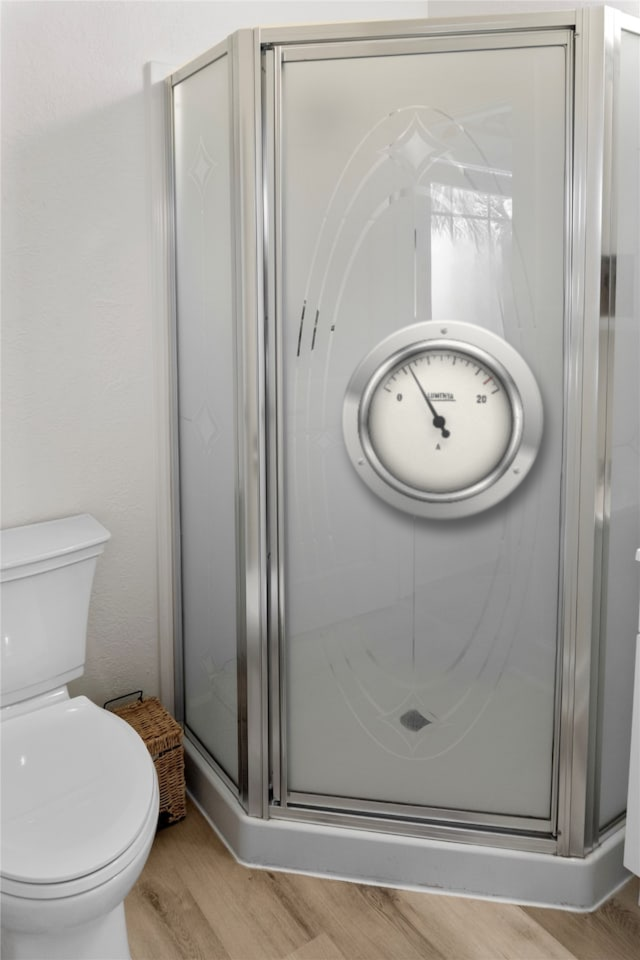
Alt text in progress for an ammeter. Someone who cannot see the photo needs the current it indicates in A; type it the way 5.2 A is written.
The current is 5 A
